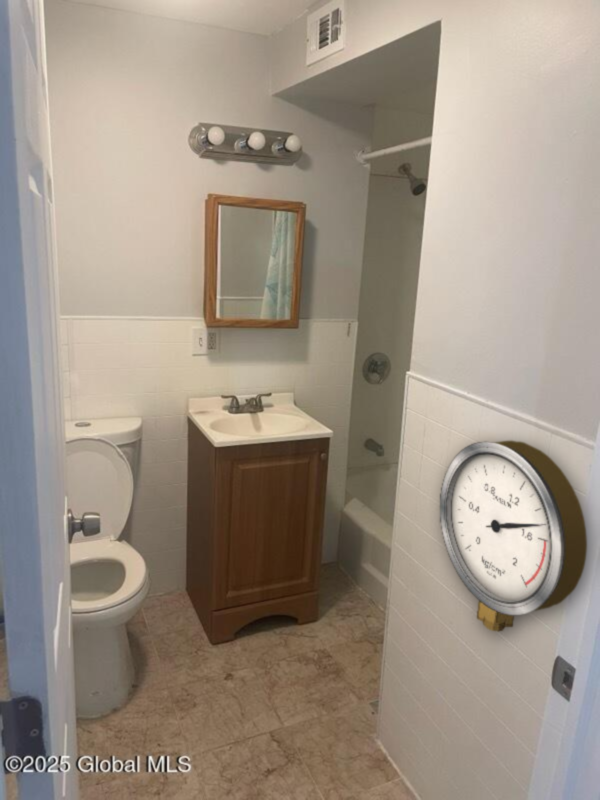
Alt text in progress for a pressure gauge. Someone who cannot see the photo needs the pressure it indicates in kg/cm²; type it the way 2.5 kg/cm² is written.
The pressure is 1.5 kg/cm²
